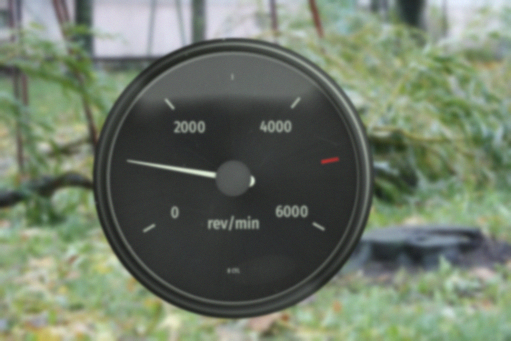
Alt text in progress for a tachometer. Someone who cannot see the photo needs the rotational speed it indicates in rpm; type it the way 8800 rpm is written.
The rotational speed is 1000 rpm
